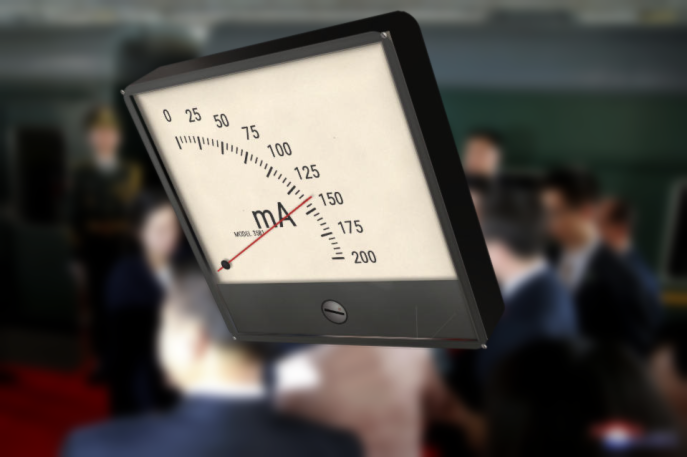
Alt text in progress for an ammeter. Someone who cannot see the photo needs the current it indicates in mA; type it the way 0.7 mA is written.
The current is 140 mA
